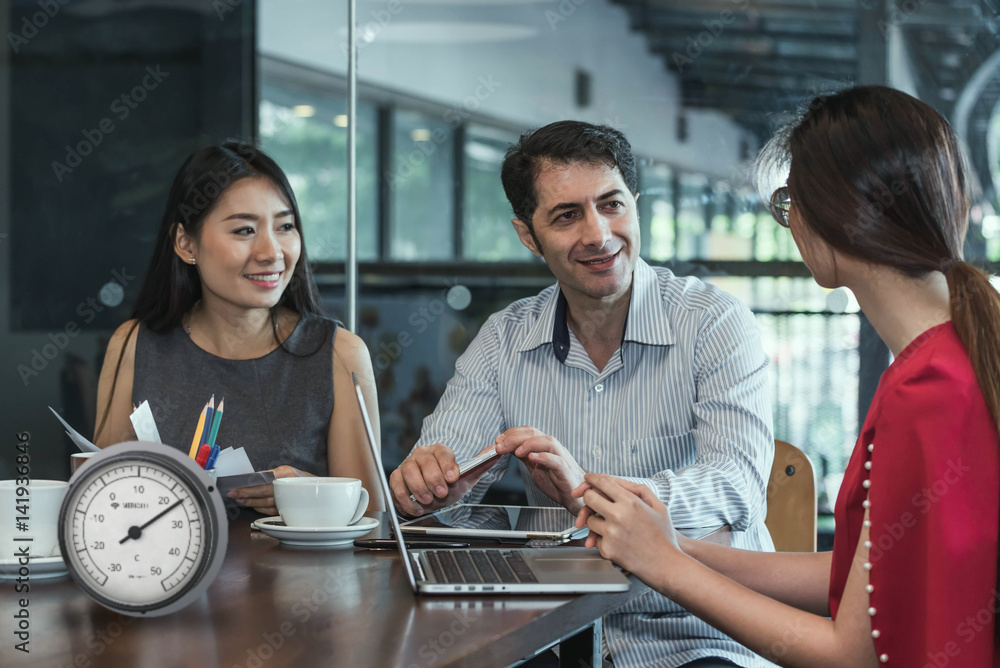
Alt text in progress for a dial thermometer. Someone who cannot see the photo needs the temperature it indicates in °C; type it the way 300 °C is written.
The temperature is 24 °C
